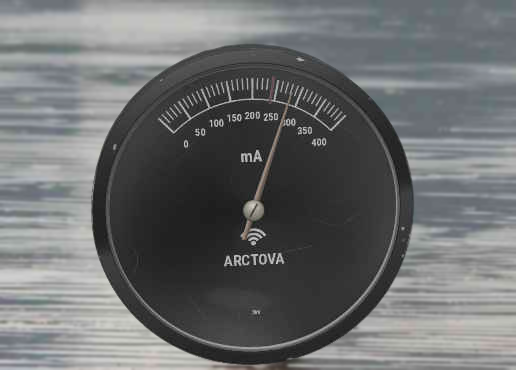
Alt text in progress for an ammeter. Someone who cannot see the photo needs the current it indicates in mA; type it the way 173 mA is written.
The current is 280 mA
